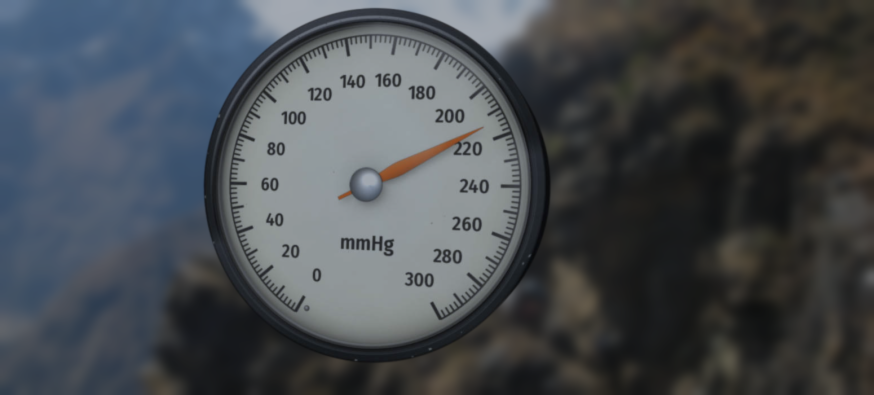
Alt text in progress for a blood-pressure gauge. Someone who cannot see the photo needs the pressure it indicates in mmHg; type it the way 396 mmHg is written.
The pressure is 214 mmHg
